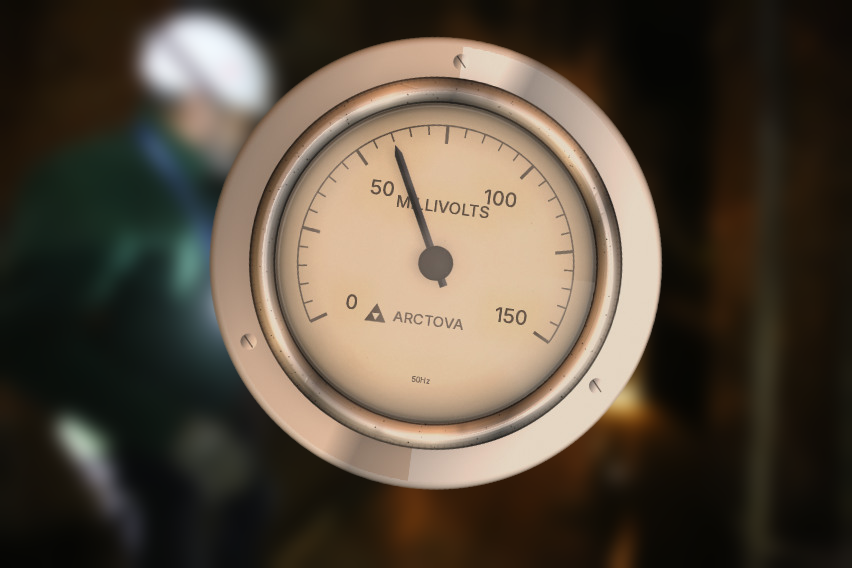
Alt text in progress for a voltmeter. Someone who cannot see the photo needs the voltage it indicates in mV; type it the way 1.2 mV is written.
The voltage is 60 mV
